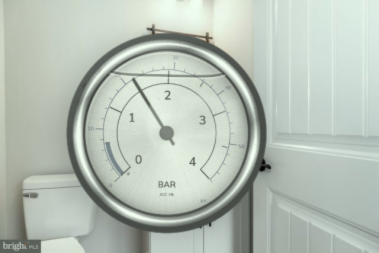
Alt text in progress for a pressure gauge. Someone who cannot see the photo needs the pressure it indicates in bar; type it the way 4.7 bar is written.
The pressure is 1.5 bar
